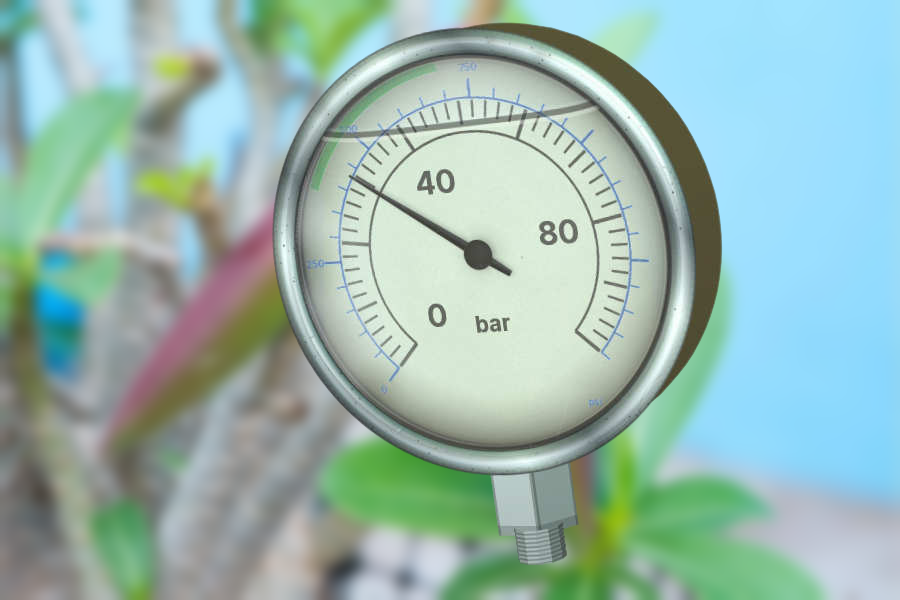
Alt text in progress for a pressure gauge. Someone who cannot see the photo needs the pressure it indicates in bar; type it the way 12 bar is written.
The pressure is 30 bar
